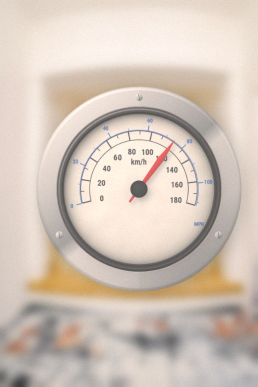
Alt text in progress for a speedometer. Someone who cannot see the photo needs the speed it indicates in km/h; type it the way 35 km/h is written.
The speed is 120 km/h
